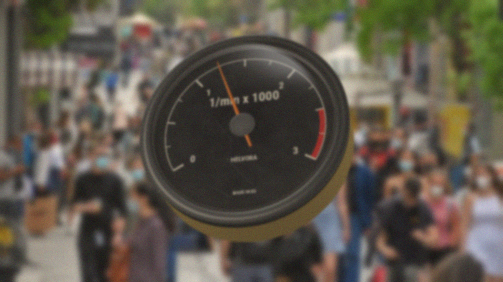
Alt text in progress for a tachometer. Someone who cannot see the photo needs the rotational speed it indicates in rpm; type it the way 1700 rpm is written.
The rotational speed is 1250 rpm
